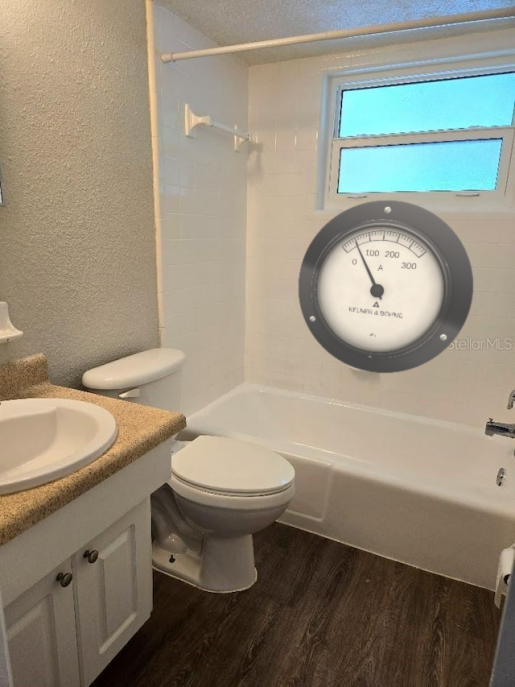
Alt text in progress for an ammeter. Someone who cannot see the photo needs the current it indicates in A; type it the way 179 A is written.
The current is 50 A
